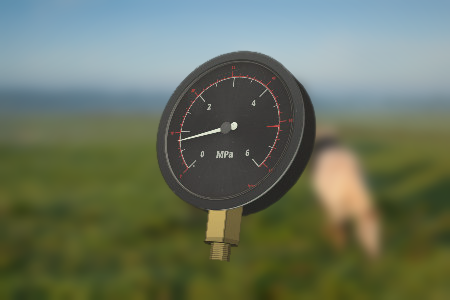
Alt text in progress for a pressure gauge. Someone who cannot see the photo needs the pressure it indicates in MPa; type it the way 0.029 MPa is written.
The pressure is 0.75 MPa
